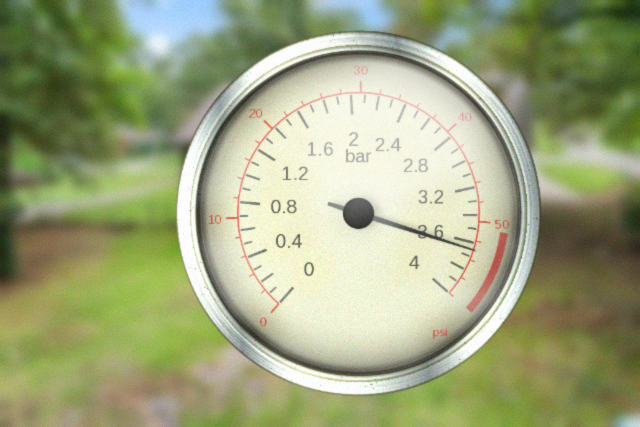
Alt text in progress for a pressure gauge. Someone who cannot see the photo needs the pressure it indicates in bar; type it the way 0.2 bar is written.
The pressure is 3.65 bar
